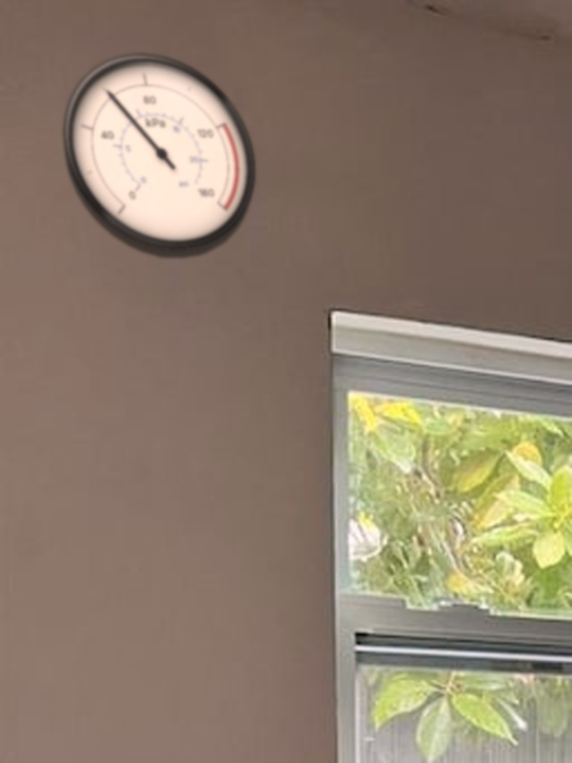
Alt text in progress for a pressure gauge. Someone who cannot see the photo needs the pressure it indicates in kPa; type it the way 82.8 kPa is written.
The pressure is 60 kPa
